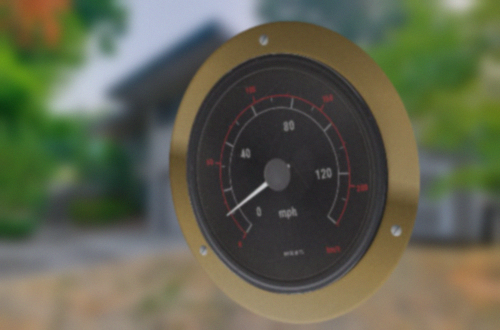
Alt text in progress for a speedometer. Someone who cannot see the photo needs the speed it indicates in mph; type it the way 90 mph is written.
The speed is 10 mph
